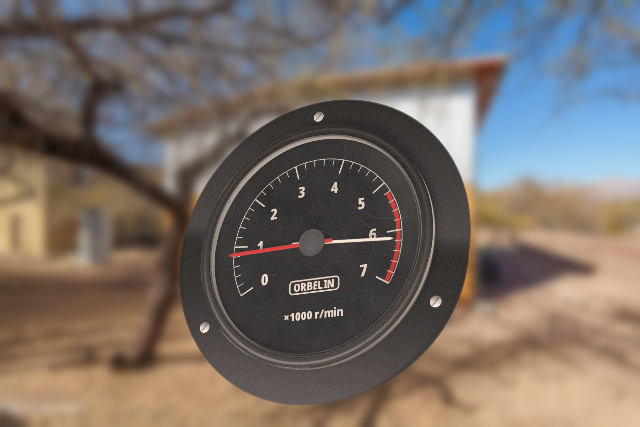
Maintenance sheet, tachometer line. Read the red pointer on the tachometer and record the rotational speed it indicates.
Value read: 800 rpm
